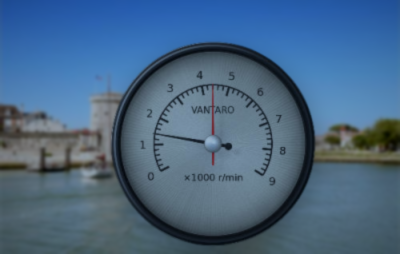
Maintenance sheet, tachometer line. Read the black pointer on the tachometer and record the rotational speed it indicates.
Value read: 1400 rpm
